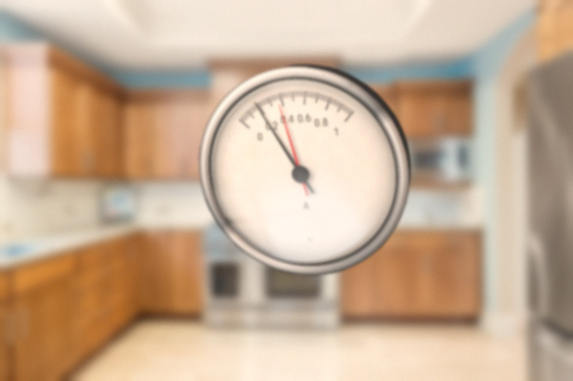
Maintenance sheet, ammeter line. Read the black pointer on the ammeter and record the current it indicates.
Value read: 0.2 A
